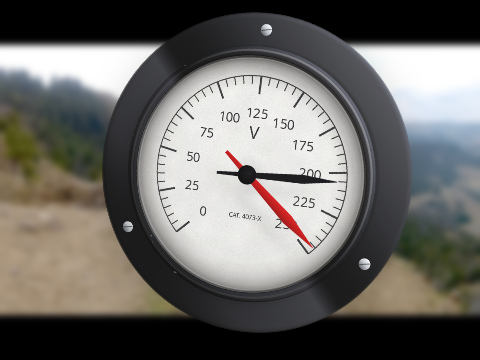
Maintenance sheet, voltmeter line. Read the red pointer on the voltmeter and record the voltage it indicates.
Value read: 245 V
